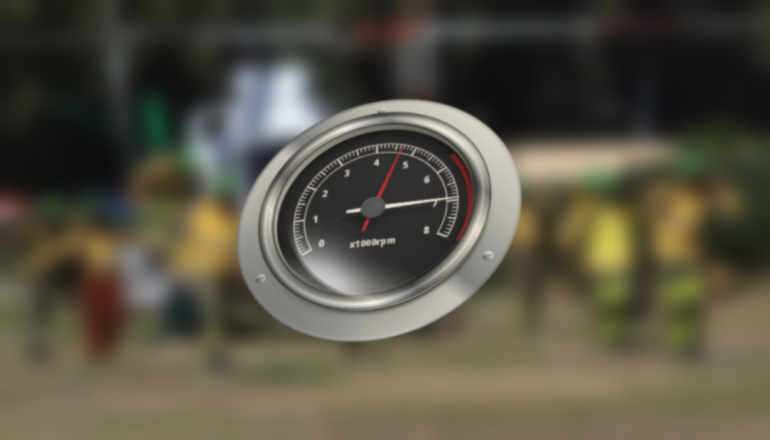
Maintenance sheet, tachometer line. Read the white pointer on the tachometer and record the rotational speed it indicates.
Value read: 7000 rpm
